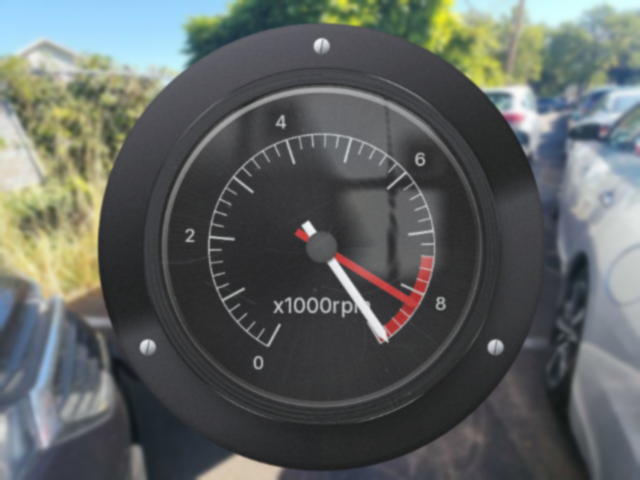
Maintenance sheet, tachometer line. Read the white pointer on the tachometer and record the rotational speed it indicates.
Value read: 8900 rpm
